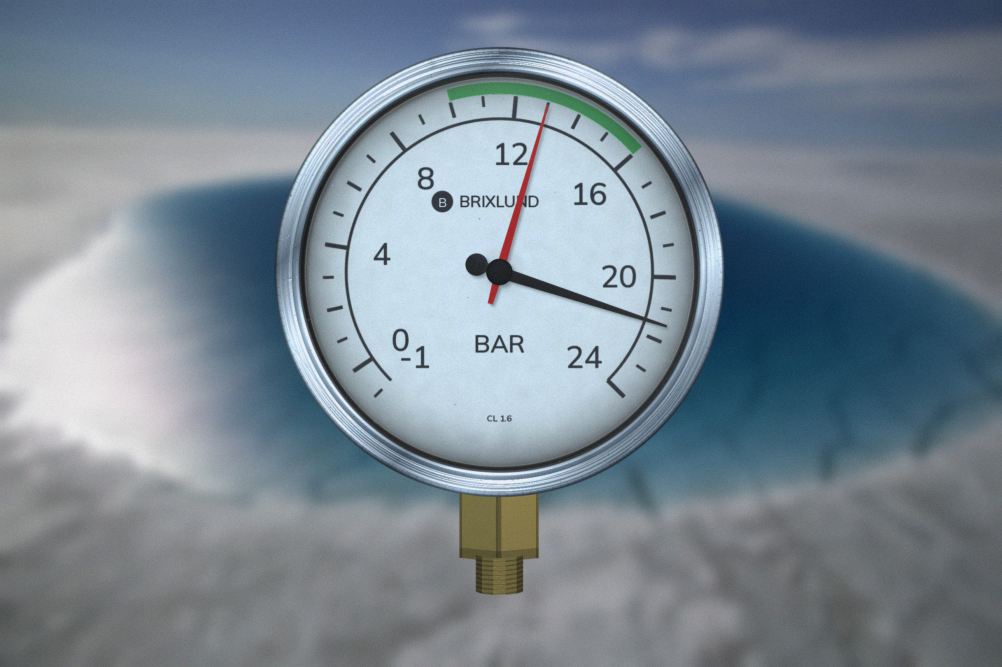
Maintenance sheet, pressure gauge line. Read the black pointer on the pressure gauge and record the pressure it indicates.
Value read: 21.5 bar
